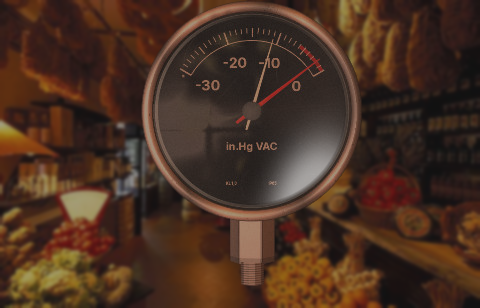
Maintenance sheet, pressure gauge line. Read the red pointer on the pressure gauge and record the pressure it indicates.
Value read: -2 inHg
